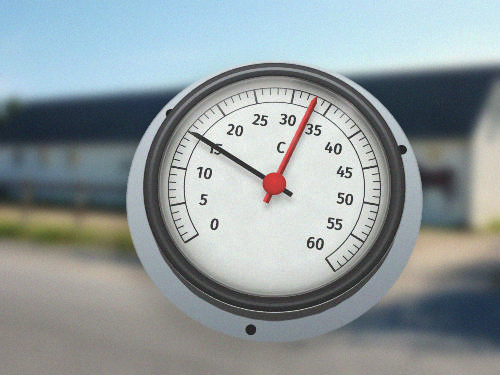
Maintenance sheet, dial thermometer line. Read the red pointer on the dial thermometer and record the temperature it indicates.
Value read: 33 °C
